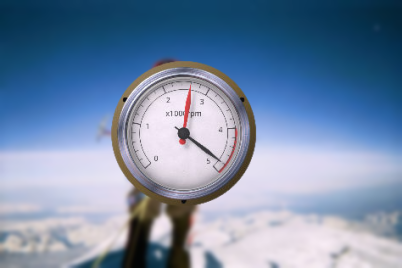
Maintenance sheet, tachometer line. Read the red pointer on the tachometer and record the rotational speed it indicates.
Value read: 2600 rpm
